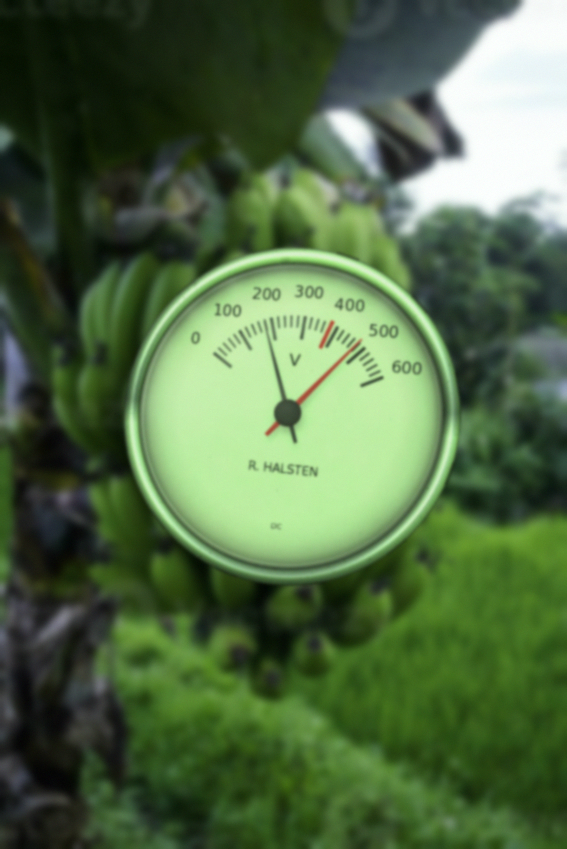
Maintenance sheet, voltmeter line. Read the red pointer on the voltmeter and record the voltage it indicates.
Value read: 480 V
